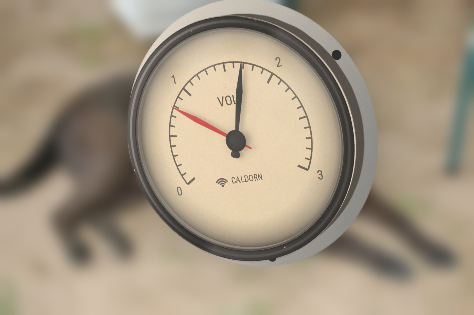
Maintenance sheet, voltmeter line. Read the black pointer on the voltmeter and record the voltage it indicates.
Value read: 1.7 V
